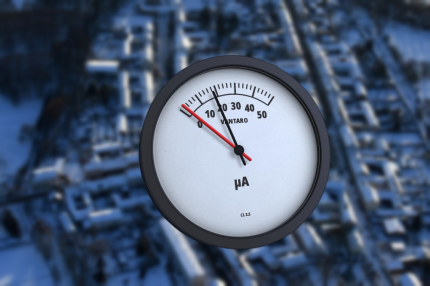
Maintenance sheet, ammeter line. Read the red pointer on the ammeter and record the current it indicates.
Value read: 2 µA
